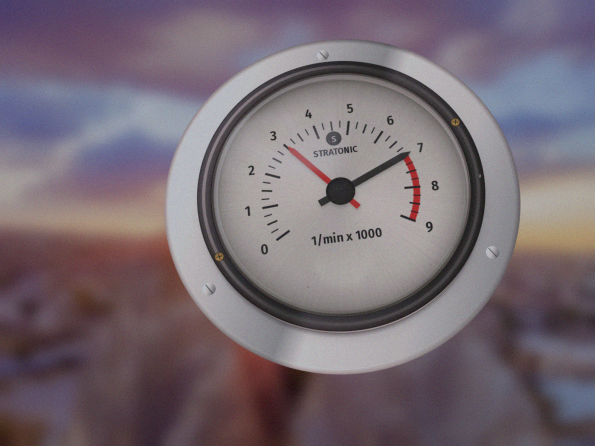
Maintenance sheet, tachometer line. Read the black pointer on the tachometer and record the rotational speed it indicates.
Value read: 7000 rpm
